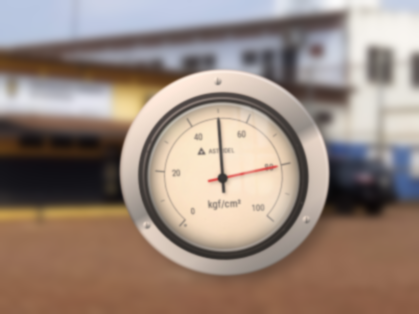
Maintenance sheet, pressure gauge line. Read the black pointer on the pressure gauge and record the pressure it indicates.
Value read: 50 kg/cm²
